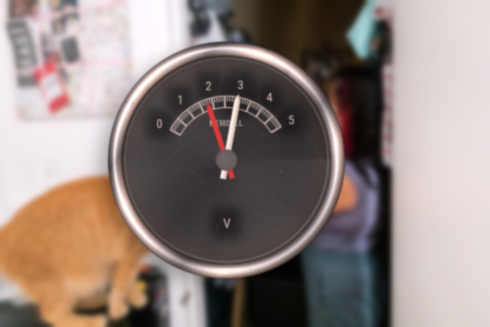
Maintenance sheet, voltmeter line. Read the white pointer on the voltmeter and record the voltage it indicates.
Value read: 3 V
